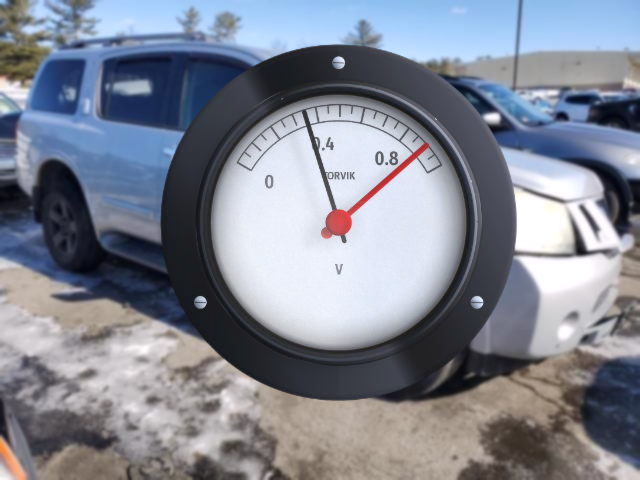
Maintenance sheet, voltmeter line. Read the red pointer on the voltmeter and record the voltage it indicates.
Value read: 0.9 V
